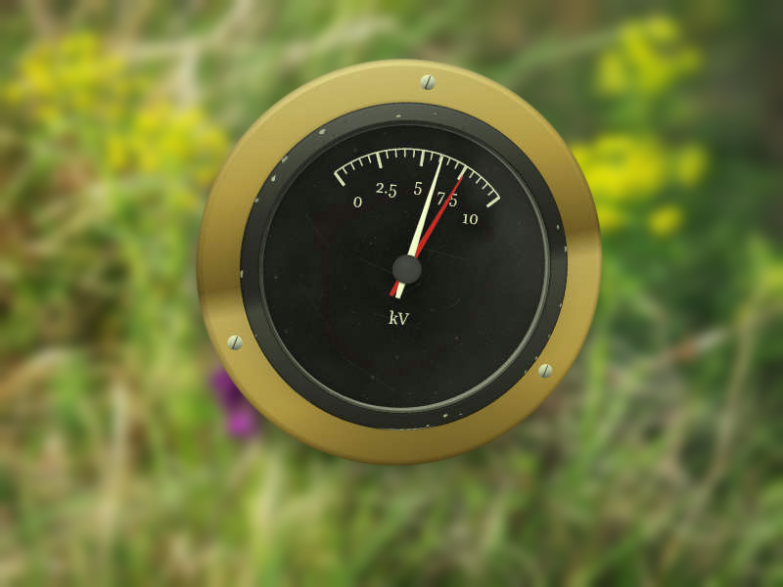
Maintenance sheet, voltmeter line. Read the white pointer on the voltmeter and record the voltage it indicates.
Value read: 6 kV
